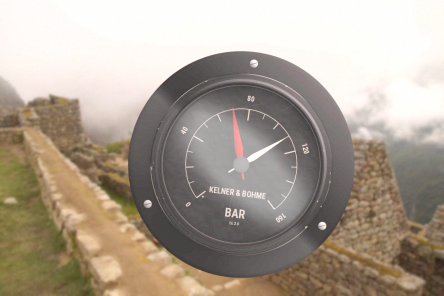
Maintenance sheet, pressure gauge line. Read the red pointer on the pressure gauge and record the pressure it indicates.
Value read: 70 bar
